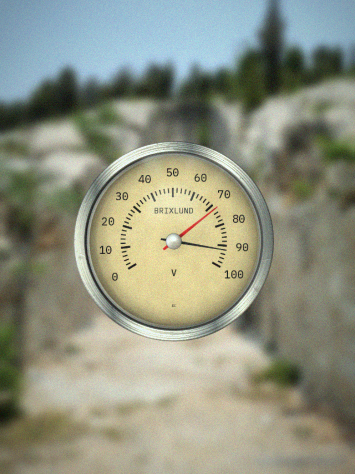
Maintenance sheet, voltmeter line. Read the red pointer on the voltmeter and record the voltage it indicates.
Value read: 72 V
